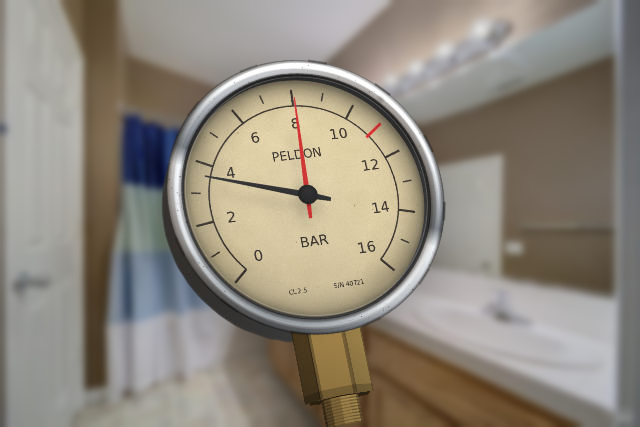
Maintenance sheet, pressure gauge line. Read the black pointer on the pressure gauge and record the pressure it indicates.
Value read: 3.5 bar
